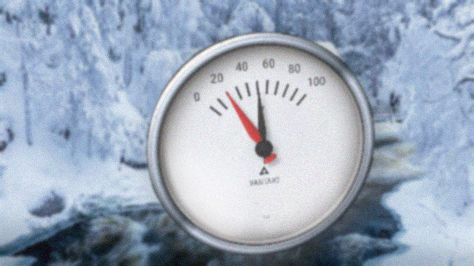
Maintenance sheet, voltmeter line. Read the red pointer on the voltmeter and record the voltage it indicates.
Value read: 20 V
